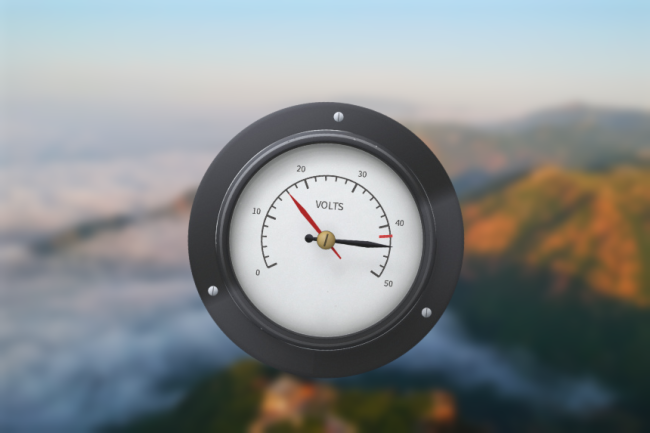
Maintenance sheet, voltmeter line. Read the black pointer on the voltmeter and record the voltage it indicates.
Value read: 44 V
